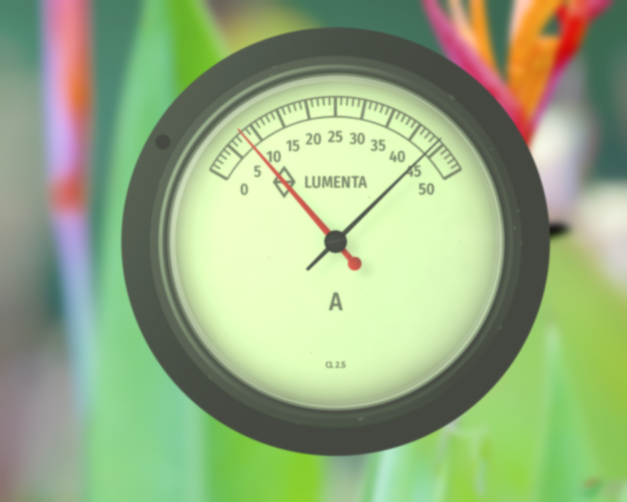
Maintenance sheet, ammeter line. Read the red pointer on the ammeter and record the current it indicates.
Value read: 8 A
